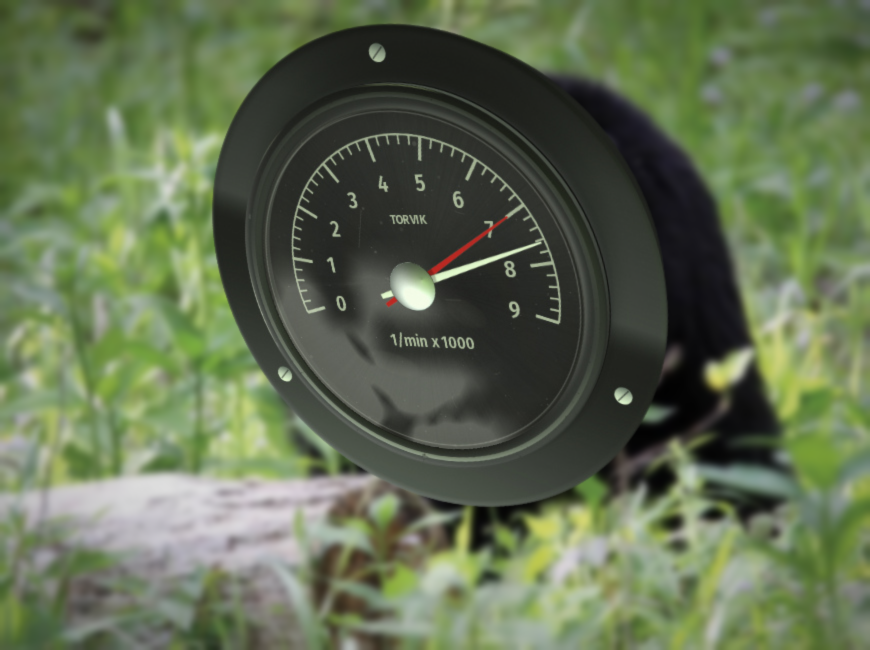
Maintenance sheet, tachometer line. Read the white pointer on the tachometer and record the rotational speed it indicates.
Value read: 7600 rpm
